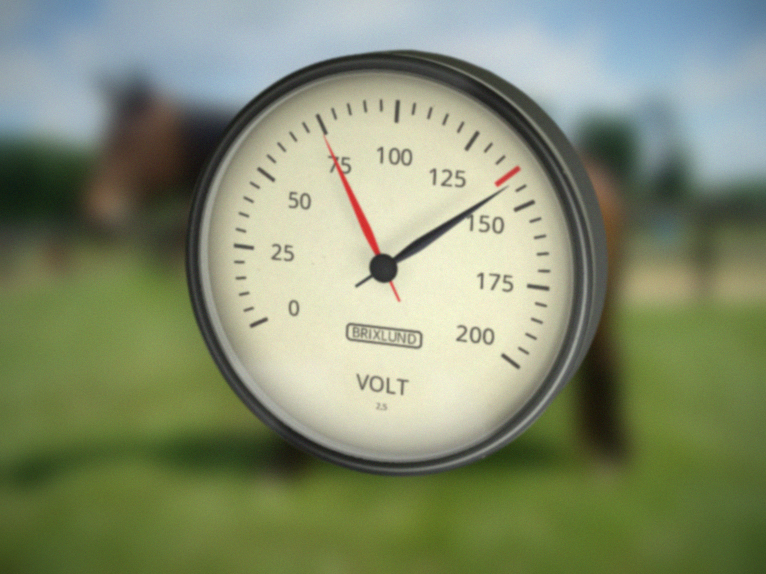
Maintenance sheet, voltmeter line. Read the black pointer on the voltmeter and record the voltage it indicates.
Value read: 142.5 V
